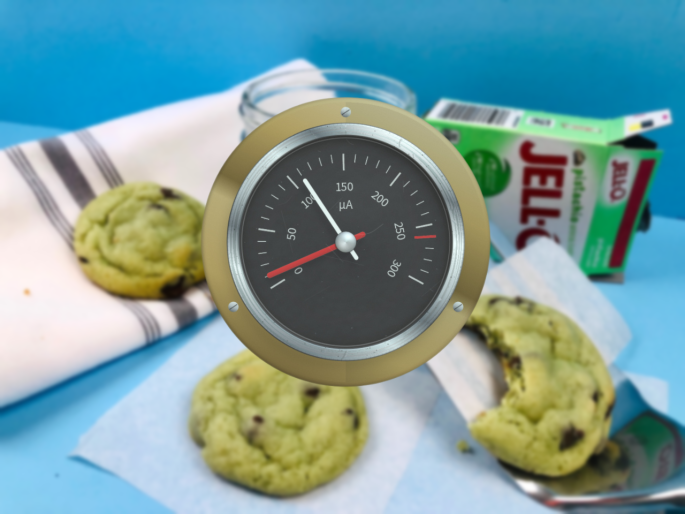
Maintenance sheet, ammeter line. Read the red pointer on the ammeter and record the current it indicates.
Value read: 10 µA
